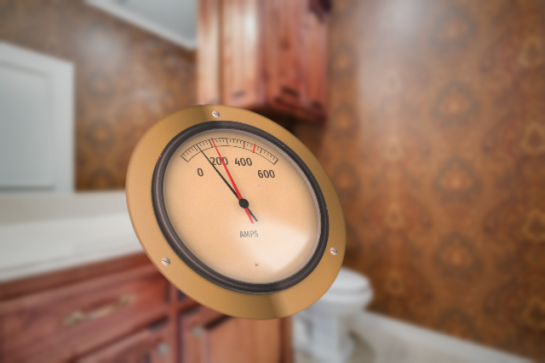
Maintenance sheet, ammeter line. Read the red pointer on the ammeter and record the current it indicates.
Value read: 200 A
